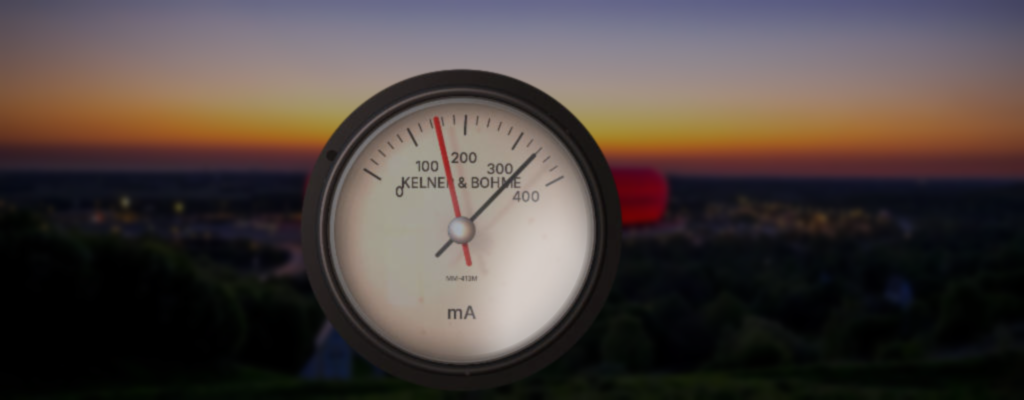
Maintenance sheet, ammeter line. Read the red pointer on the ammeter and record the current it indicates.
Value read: 150 mA
